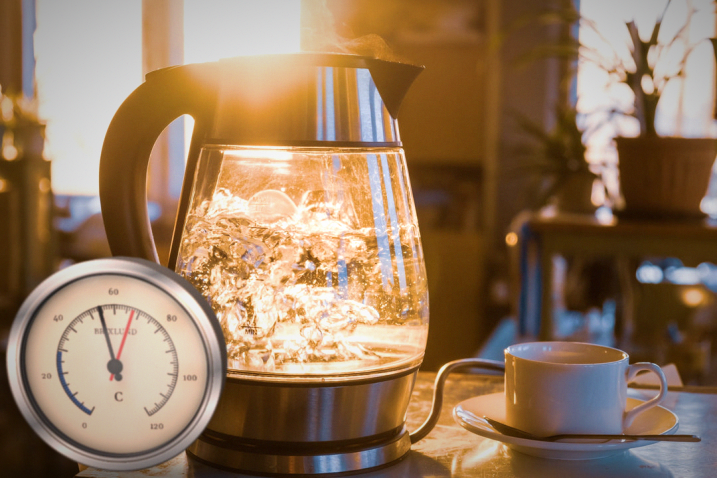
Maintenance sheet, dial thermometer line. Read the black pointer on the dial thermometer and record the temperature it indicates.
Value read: 55 °C
